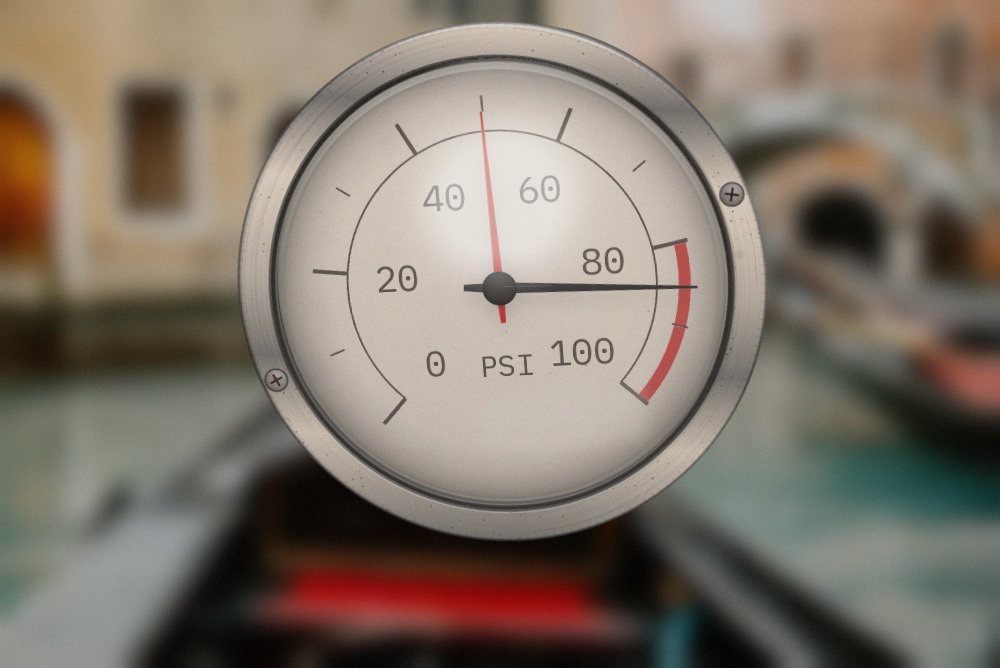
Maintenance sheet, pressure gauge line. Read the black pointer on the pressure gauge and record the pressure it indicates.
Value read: 85 psi
